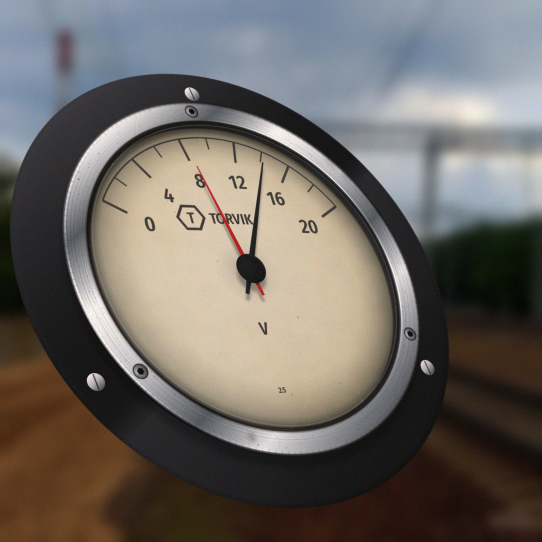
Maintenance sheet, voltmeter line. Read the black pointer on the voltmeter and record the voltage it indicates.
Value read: 14 V
